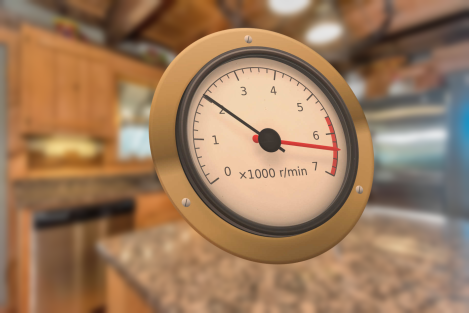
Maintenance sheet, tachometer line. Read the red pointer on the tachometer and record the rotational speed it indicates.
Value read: 6400 rpm
